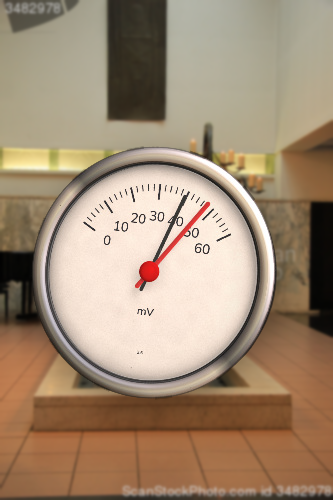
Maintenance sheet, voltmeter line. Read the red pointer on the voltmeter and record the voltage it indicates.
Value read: 48 mV
